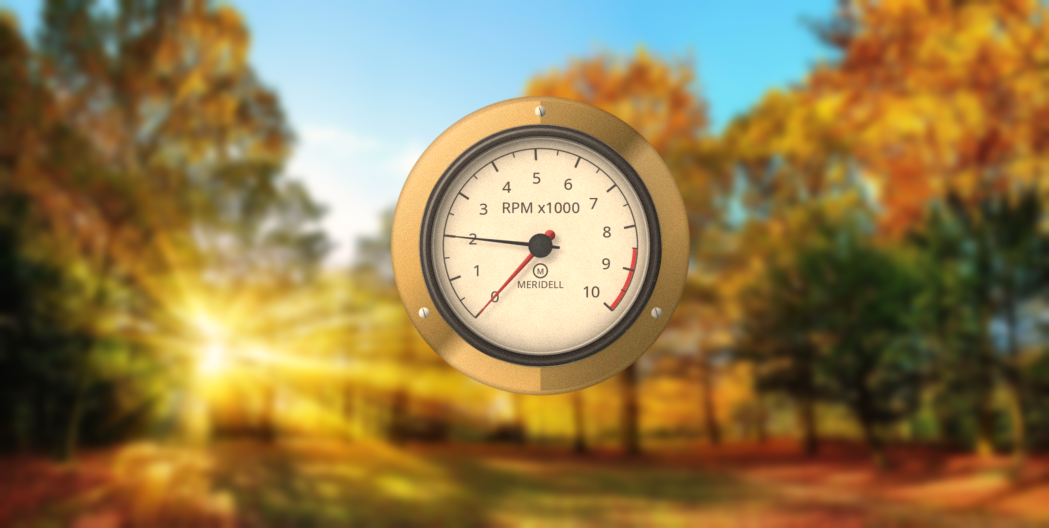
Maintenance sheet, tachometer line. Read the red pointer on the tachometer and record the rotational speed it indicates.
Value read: 0 rpm
